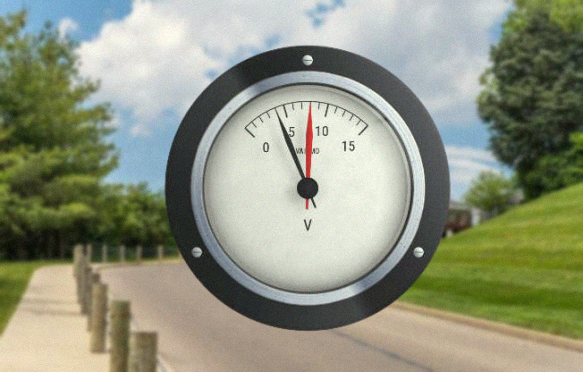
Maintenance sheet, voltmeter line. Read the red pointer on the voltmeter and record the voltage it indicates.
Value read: 8 V
